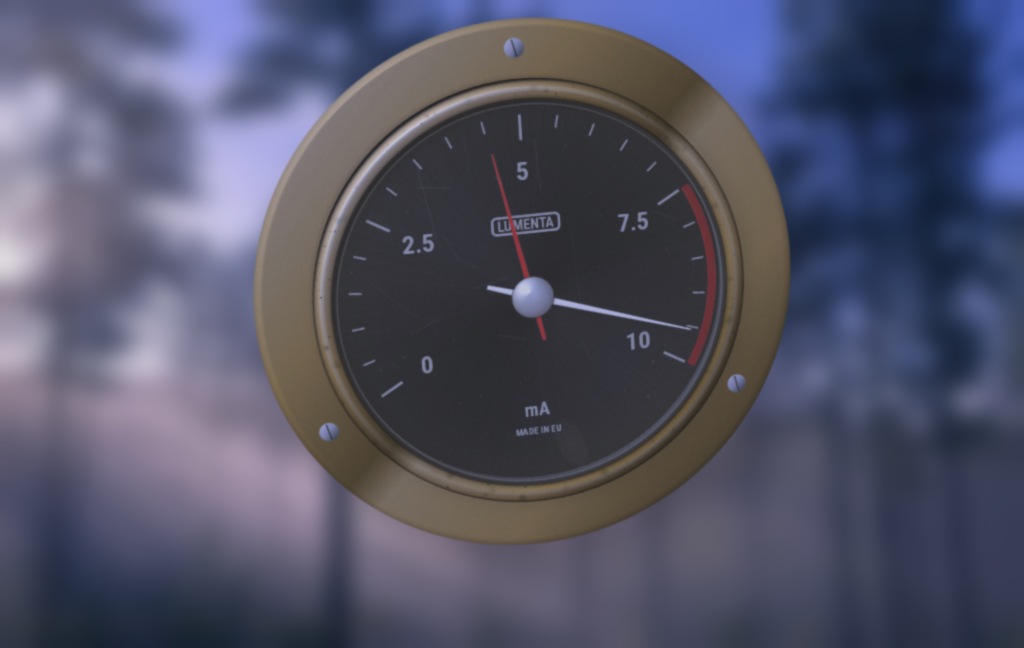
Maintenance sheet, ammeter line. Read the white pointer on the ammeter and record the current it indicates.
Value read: 9.5 mA
